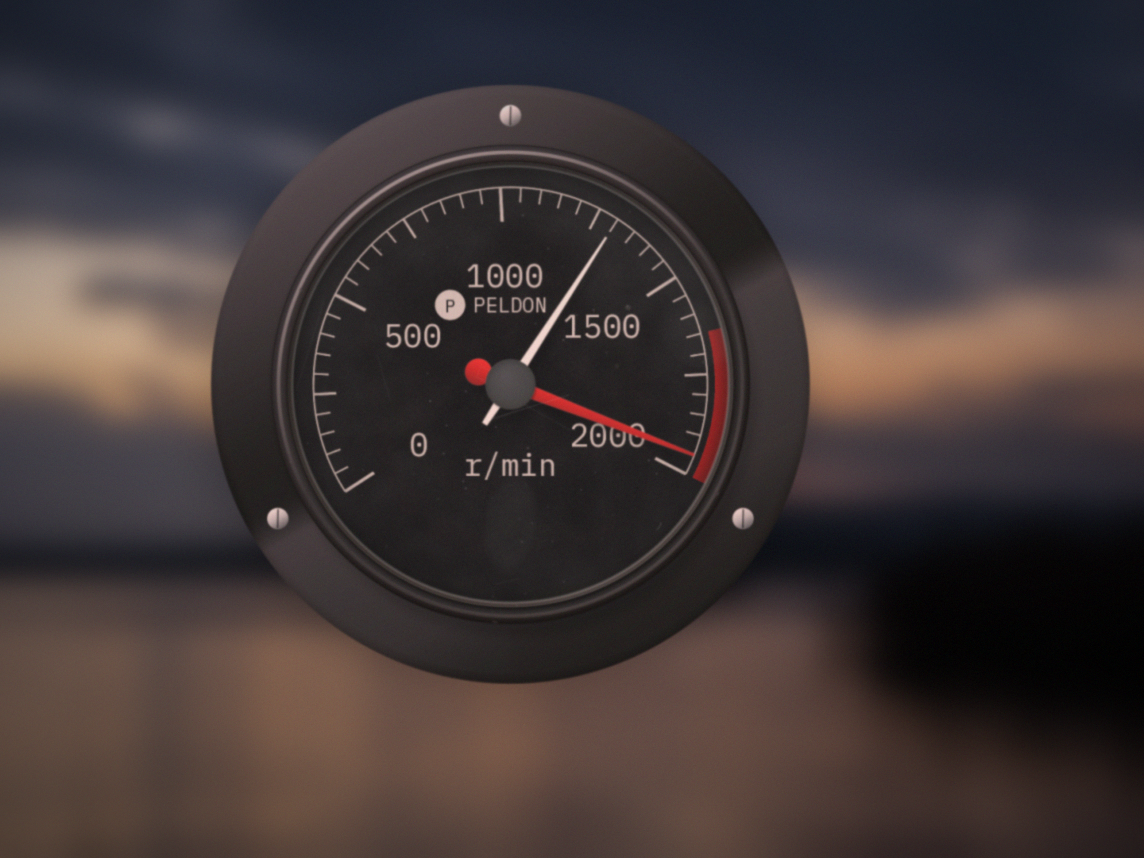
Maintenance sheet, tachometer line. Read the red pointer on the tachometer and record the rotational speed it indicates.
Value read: 1950 rpm
